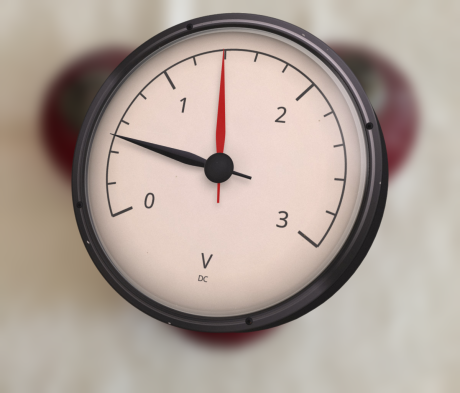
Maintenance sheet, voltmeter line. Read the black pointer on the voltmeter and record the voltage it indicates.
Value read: 0.5 V
